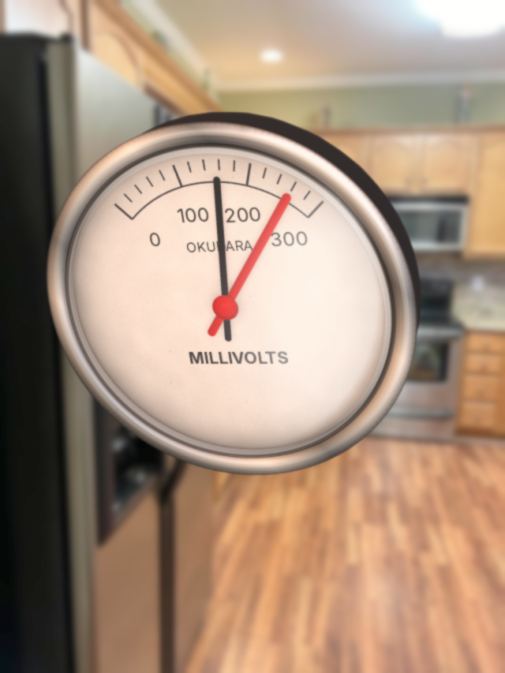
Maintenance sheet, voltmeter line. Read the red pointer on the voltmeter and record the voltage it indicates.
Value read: 260 mV
